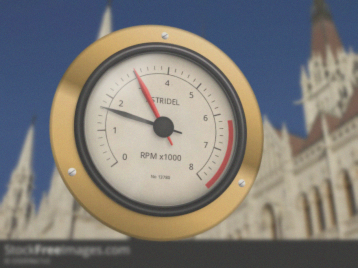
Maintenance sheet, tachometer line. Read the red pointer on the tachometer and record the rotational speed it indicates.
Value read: 3000 rpm
